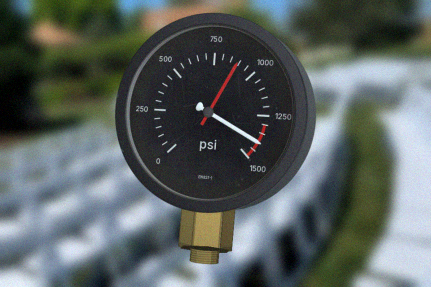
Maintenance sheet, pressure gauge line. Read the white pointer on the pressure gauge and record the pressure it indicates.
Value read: 1400 psi
